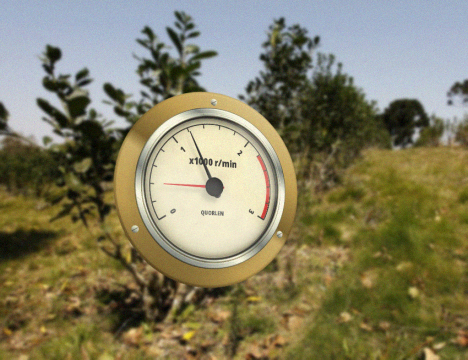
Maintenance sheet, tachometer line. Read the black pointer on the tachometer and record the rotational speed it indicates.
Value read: 1200 rpm
